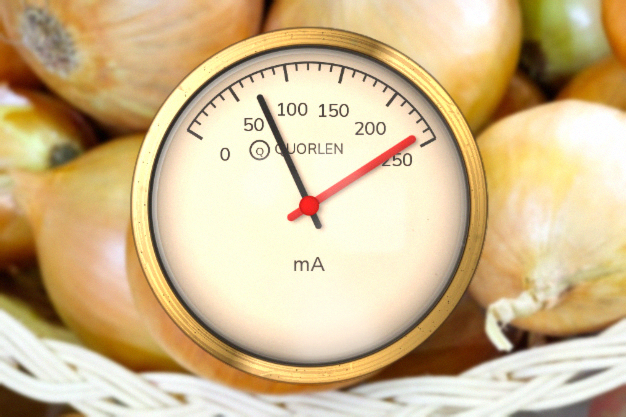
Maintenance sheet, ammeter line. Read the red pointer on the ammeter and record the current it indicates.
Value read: 240 mA
